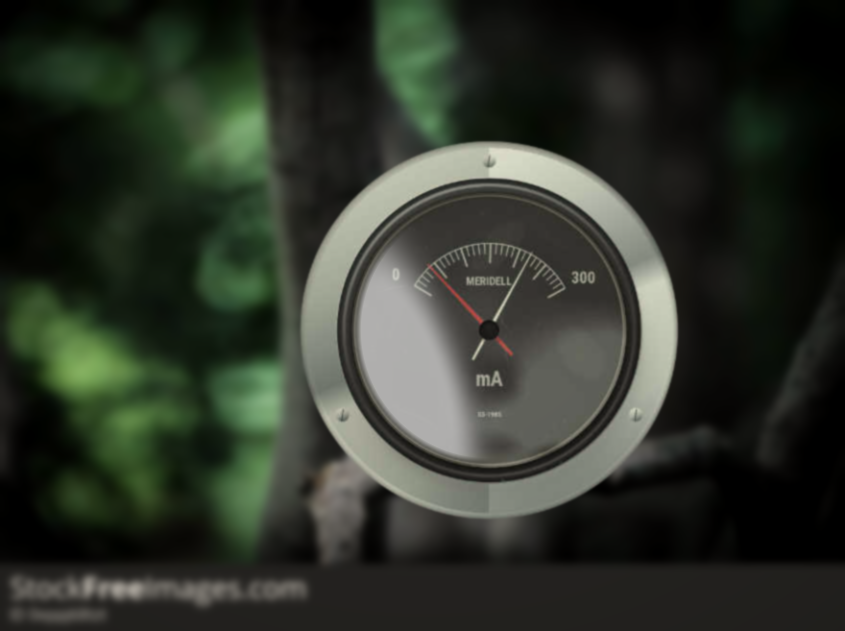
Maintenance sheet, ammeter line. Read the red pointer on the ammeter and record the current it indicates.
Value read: 40 mA
